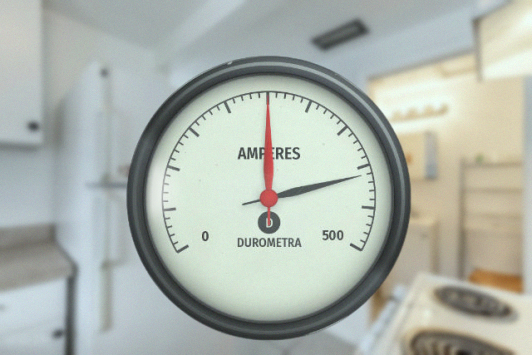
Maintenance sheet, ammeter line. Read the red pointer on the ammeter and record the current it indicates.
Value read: 250 A
